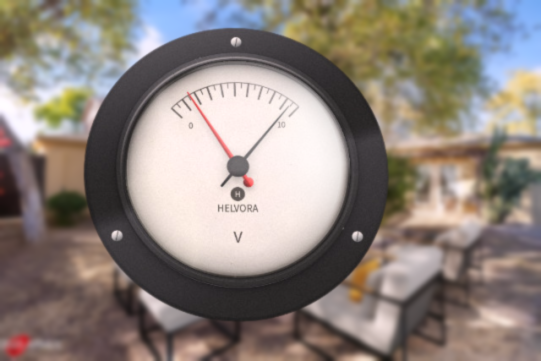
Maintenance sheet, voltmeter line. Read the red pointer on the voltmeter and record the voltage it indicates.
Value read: 1.5 V
